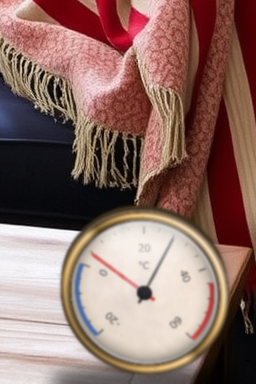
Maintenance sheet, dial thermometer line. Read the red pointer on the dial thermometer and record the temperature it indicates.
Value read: 4 °C
